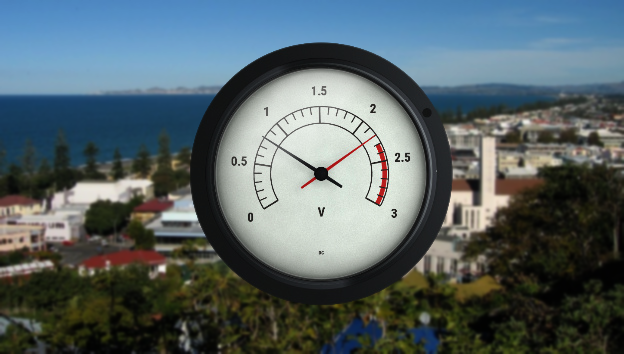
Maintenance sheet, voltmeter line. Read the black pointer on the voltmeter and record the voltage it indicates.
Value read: 0.8 V
